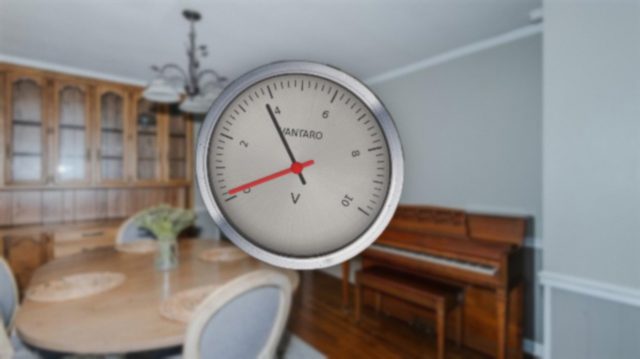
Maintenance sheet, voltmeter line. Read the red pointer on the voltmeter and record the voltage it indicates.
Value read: 0.2 V
